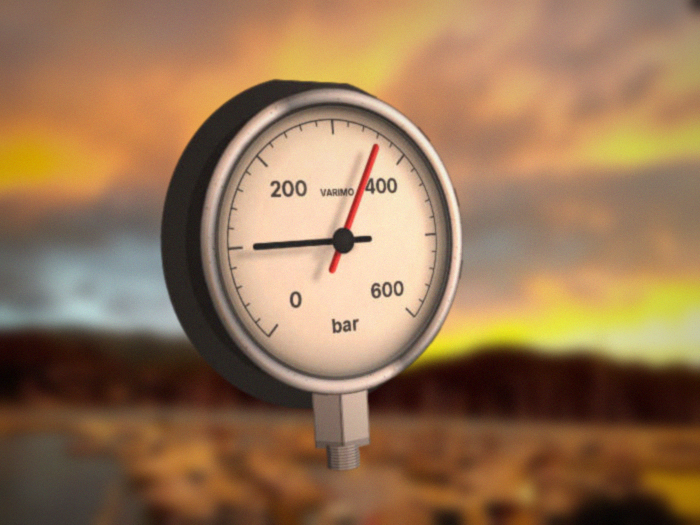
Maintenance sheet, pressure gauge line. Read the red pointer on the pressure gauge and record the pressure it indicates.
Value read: 360 bar
